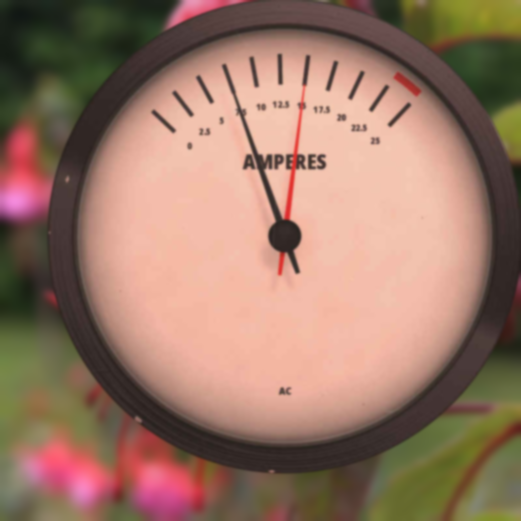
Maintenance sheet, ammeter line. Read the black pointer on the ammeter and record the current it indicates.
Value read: 7.5 A
